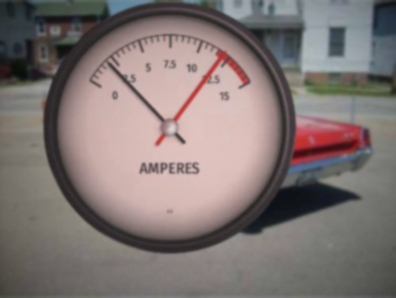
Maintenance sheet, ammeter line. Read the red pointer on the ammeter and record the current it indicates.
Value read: 12 A
